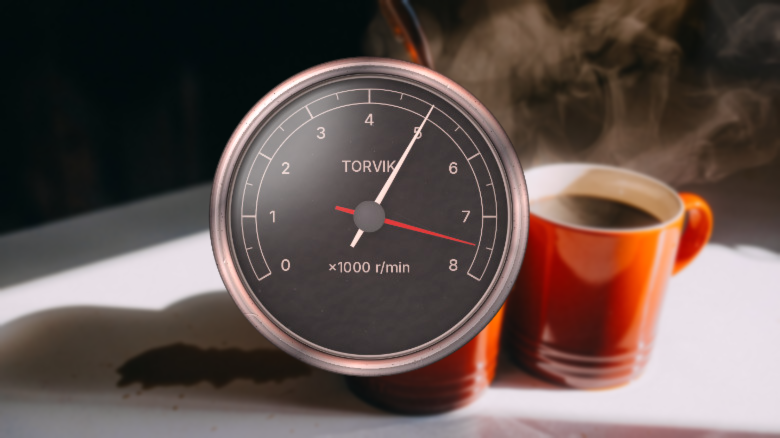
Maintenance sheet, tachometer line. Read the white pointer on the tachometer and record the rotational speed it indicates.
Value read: 5000 rpm
